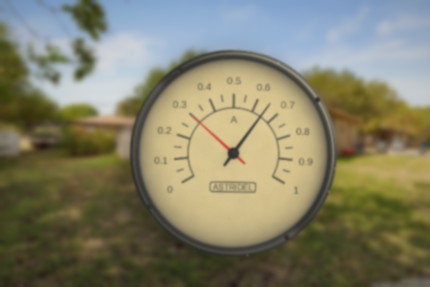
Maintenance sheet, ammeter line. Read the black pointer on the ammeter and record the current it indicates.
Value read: 0.65 A
